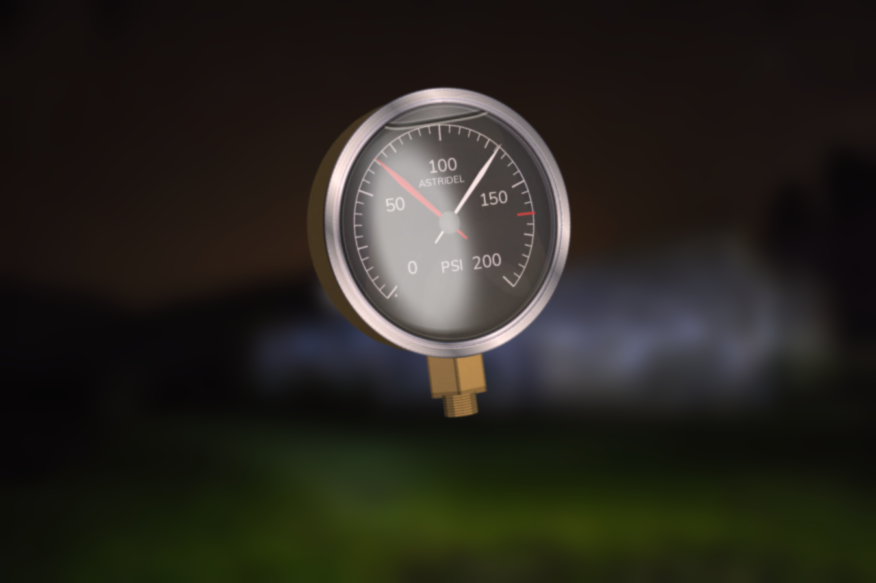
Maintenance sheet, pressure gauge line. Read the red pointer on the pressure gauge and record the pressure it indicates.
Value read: 65 psi
